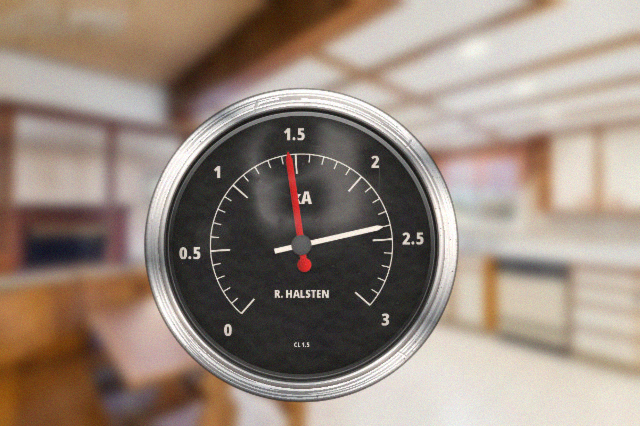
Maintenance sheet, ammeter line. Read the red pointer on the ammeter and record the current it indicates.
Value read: 1.45 kA
